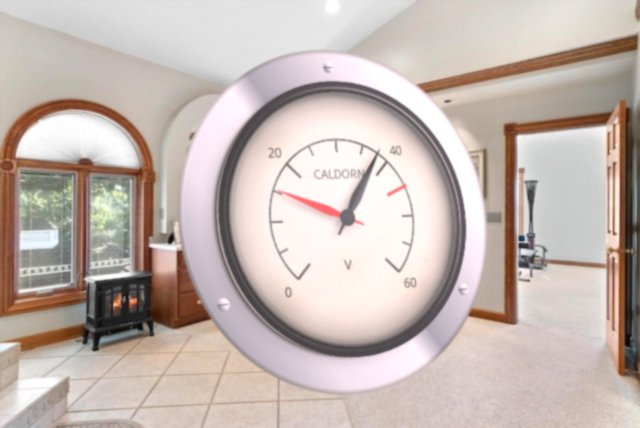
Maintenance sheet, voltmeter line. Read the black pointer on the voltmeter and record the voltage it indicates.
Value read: 37.5 V
